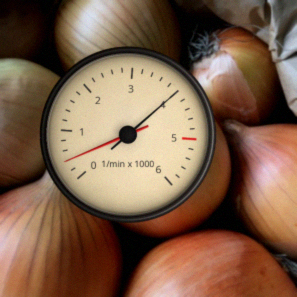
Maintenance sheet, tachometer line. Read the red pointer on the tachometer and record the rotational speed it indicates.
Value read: 400 rpm
